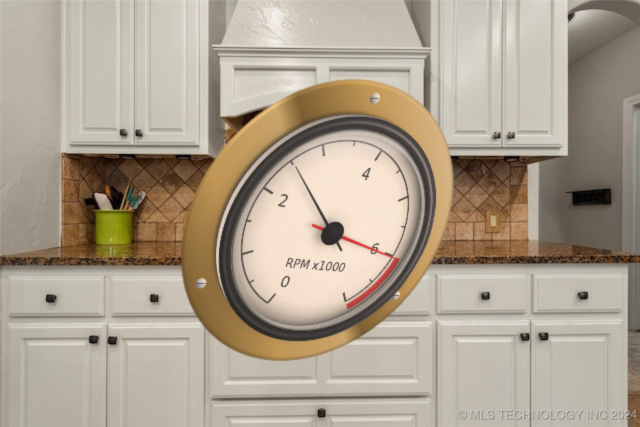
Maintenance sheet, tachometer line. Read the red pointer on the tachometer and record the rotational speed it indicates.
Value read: 6000 rpm
